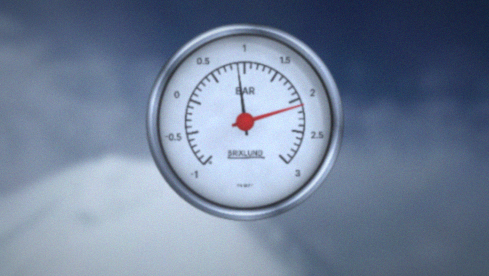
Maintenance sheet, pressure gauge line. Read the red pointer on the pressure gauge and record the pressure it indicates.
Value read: 2.1 bar
